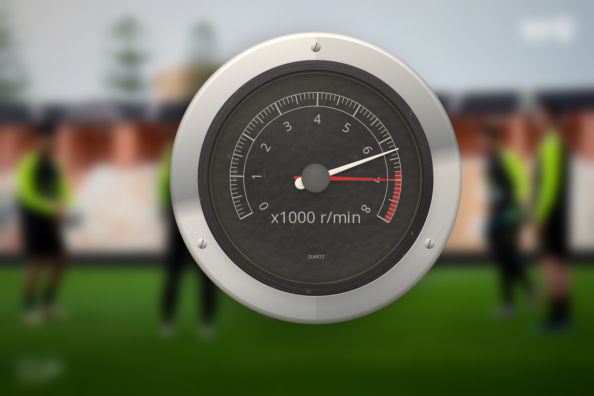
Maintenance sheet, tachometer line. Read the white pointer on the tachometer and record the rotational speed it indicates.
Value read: 6300 rpm
